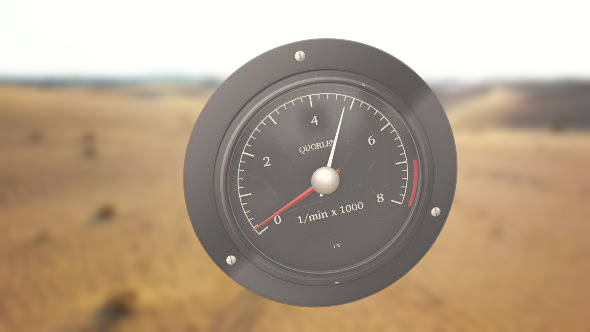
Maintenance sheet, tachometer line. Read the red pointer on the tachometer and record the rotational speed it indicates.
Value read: 200 rpm
